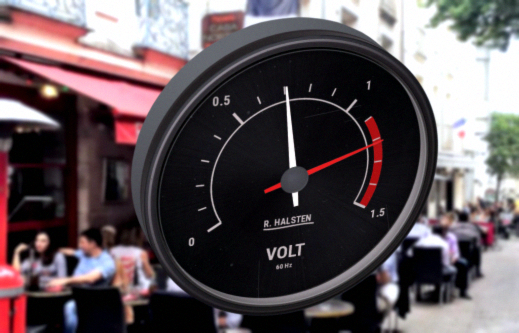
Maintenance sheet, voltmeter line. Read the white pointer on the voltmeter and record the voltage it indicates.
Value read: 0.7 V
